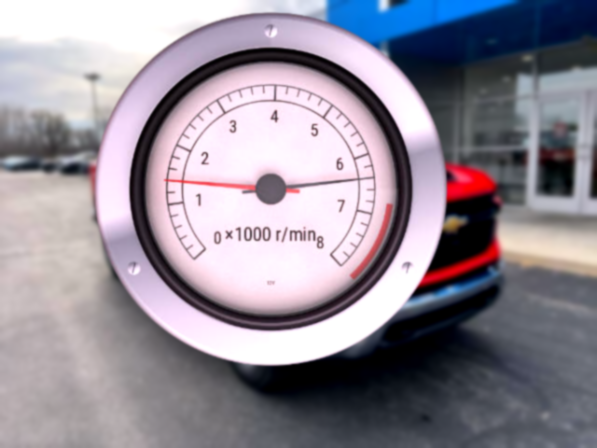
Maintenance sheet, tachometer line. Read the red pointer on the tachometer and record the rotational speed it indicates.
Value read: 1400 rpm
